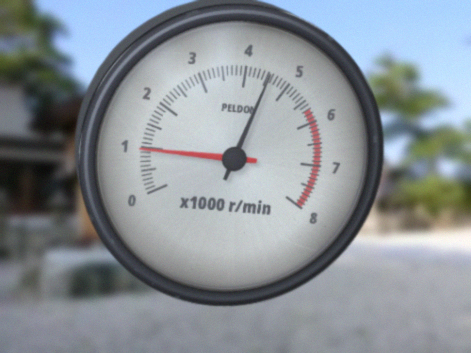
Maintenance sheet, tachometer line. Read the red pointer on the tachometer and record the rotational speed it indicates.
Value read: 1000 rpm
